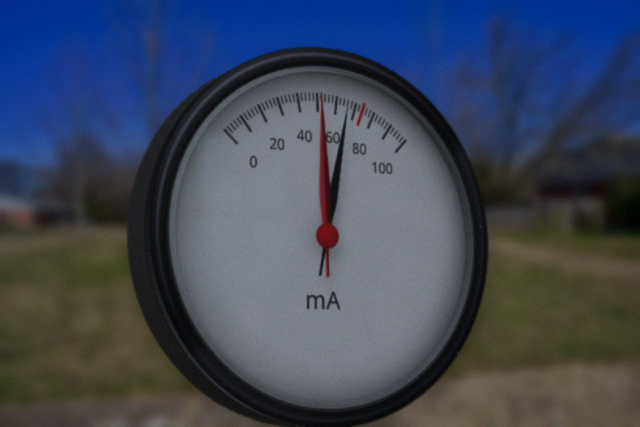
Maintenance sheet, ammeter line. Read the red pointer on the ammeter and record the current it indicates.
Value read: 50 mA
